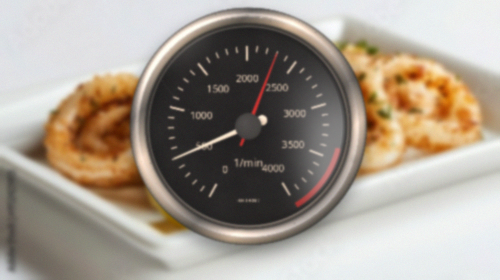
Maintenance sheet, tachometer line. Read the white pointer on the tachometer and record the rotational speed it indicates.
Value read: 500 rpm
